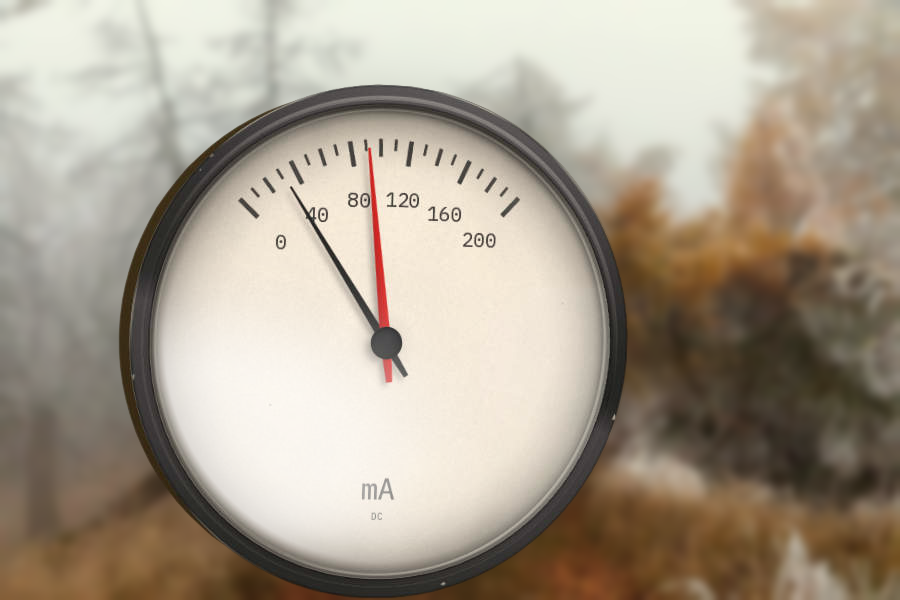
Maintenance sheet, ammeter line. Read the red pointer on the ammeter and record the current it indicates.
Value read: 90 mA
